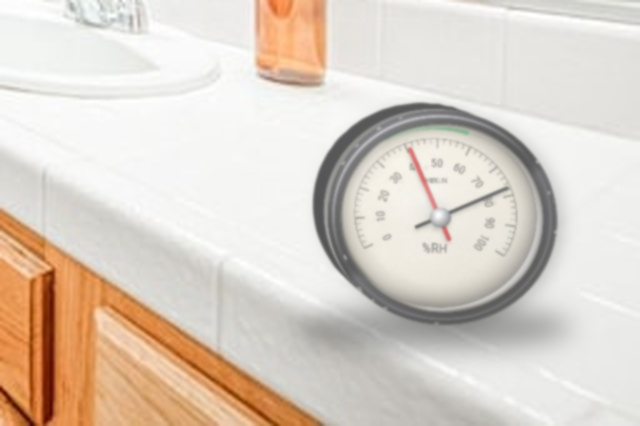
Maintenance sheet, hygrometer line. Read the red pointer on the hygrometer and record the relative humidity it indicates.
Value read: 40 %
